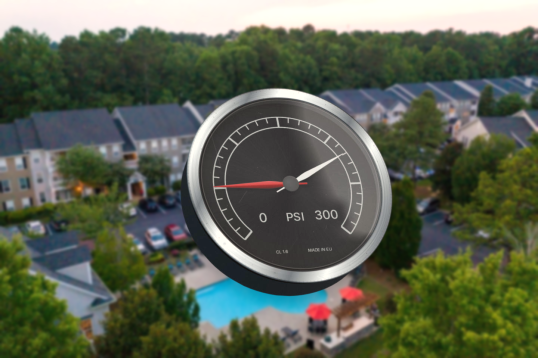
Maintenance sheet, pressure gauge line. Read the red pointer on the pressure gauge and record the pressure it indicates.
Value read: 50 psi
